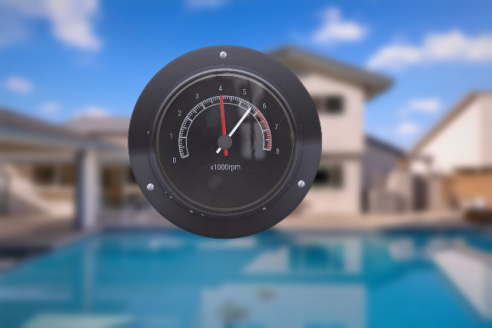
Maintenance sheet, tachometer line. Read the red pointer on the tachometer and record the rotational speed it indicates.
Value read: 4000 rpm
